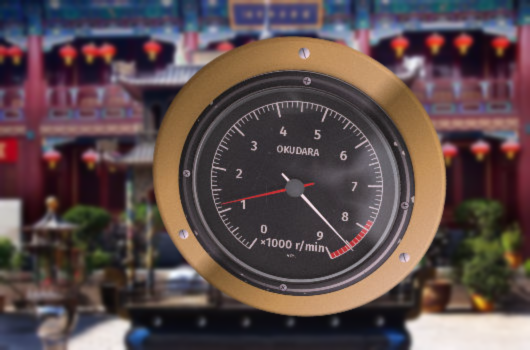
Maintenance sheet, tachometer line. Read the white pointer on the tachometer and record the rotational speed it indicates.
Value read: 8500 rpm
